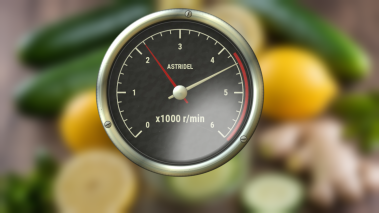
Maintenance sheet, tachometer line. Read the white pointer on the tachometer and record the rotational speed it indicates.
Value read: 4400 rpm
